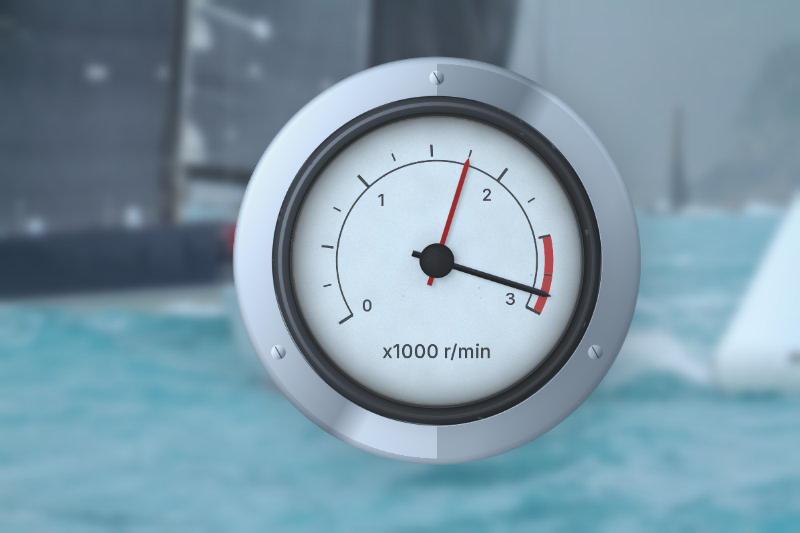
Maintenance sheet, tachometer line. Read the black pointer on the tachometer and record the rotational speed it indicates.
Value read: 2875 rpm
